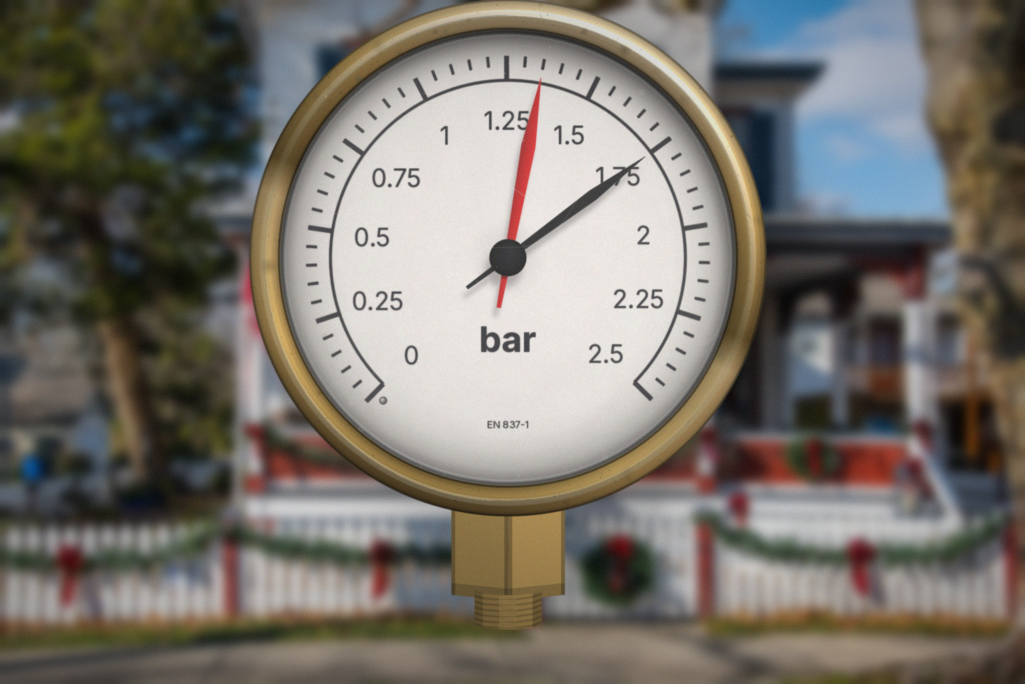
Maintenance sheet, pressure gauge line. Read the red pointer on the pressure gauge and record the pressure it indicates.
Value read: 1.35 bar
